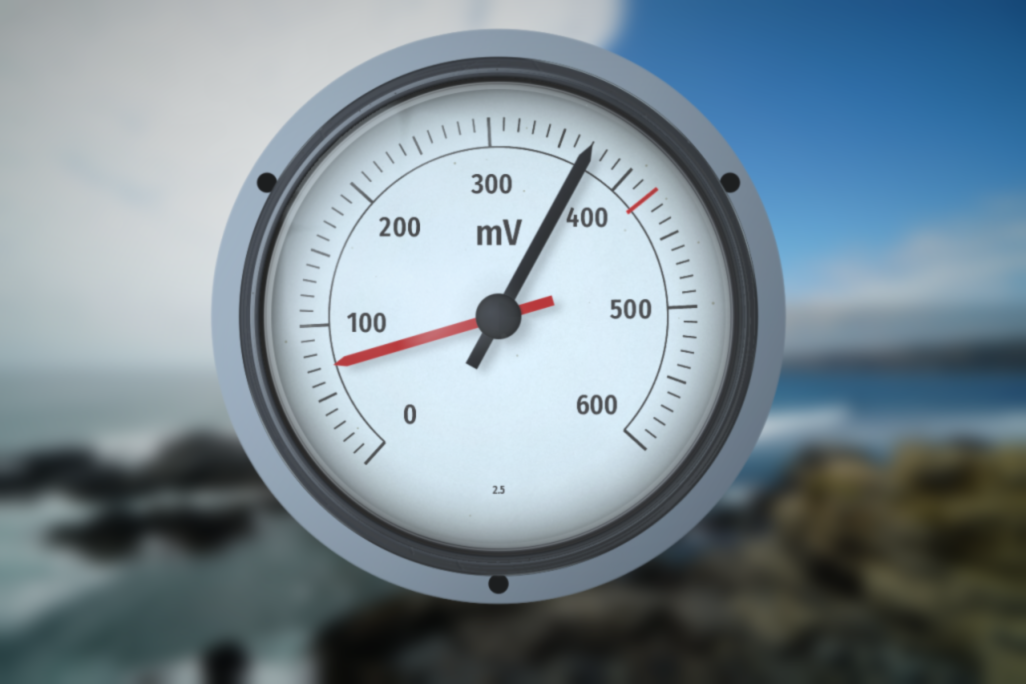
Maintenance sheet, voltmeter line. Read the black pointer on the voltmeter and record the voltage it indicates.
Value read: 370 mV
